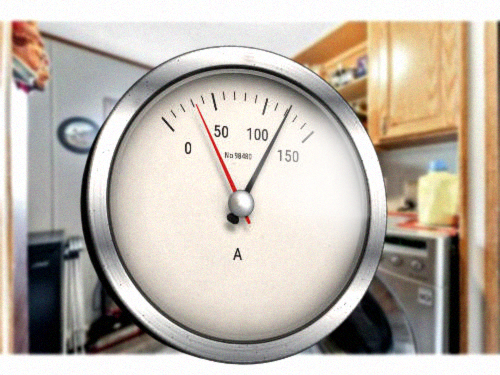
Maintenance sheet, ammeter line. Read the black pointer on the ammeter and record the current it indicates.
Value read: 120 A
